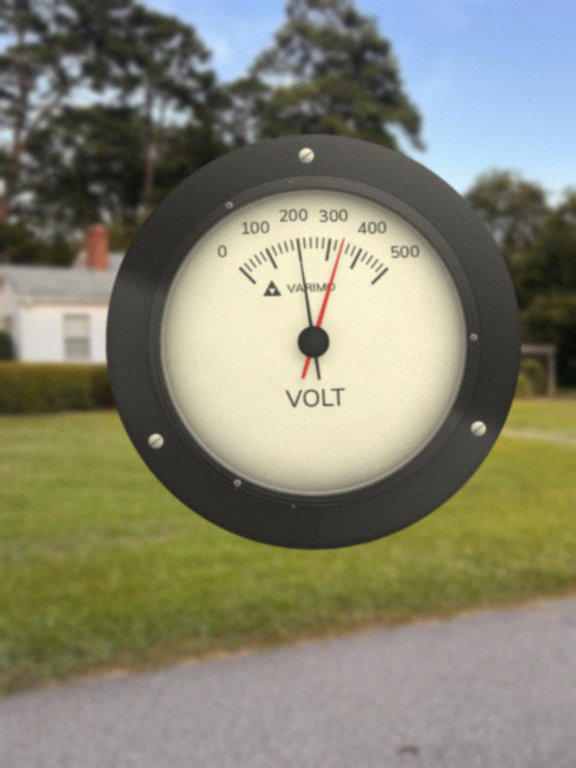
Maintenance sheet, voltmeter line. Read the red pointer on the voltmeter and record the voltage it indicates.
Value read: 340 V
